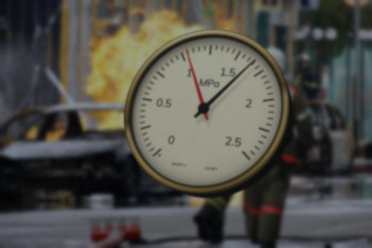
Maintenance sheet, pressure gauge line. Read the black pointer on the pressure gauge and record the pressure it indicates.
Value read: 1.65 MPa
